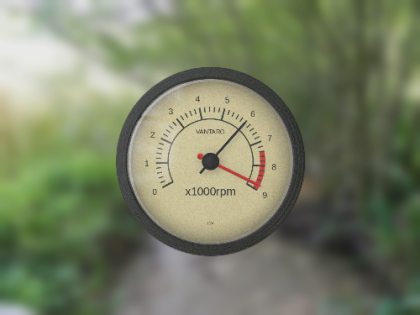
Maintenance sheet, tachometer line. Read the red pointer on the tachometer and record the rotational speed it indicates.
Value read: 8800 rpm
